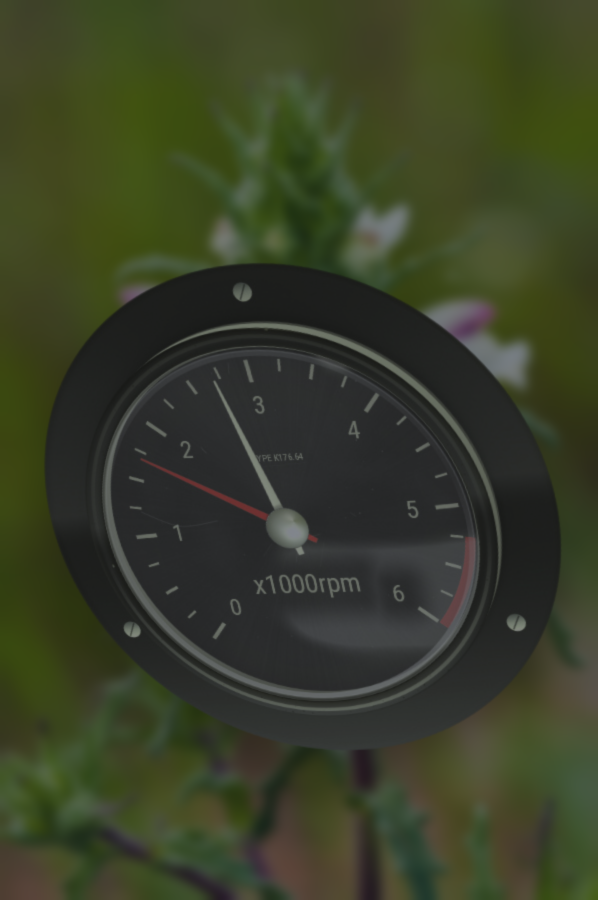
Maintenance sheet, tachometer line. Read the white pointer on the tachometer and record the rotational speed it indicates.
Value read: 2750 rpm
